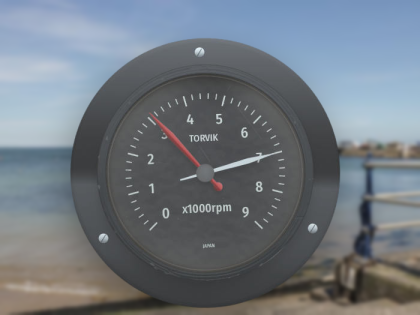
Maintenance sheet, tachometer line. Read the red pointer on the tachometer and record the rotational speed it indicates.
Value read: 3100 rpm
